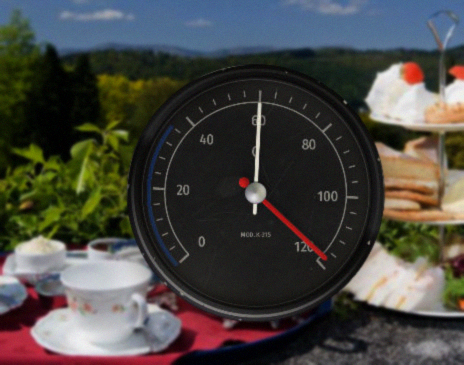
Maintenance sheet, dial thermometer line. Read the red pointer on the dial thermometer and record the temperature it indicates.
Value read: 118 °C
